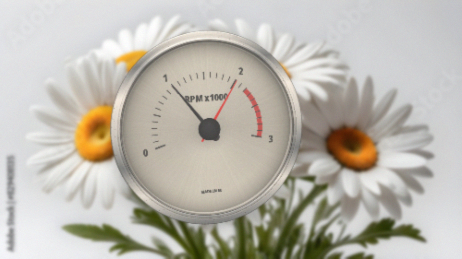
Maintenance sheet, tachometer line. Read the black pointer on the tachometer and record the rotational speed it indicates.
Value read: 1000 rpm
